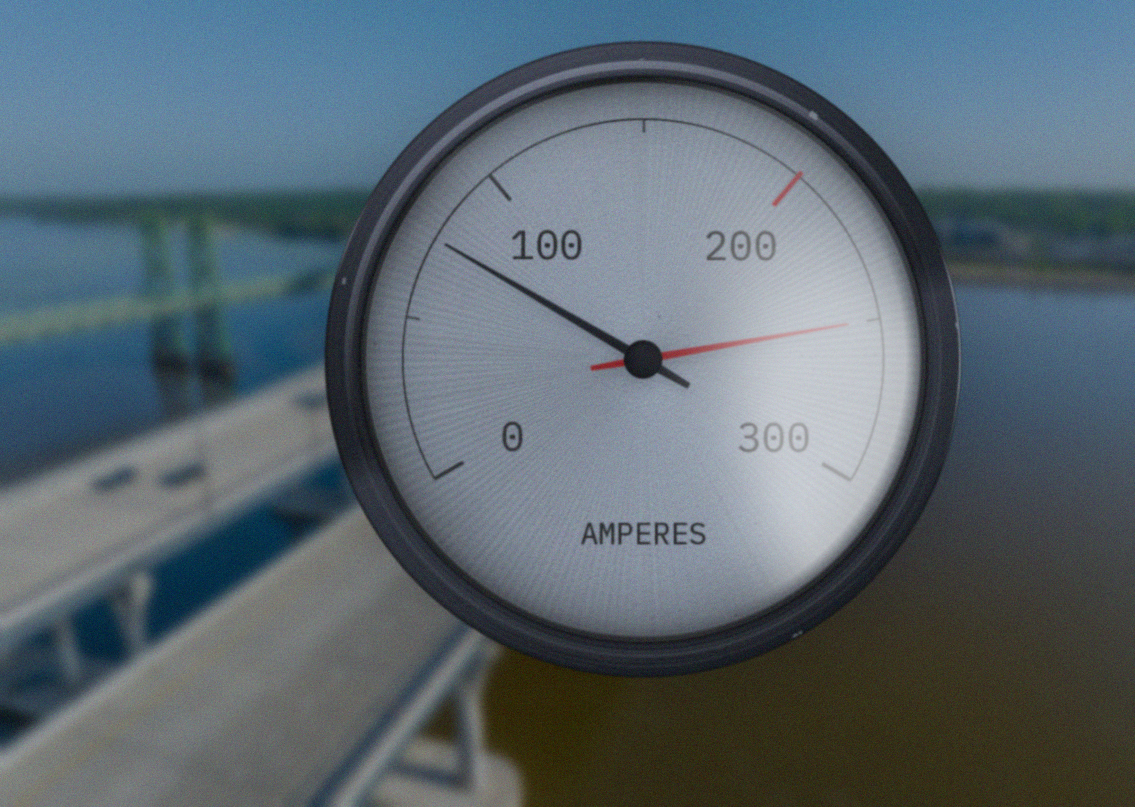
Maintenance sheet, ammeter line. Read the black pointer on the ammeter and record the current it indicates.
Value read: 75 A
